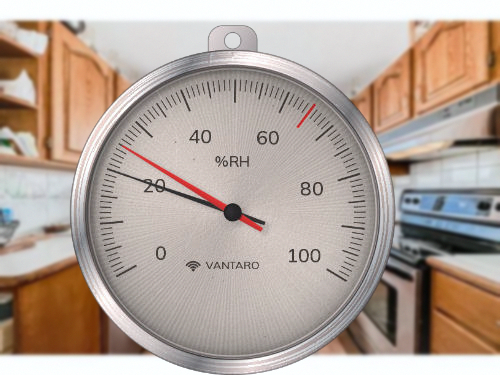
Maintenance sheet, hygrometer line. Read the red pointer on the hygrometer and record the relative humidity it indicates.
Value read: 25 %
